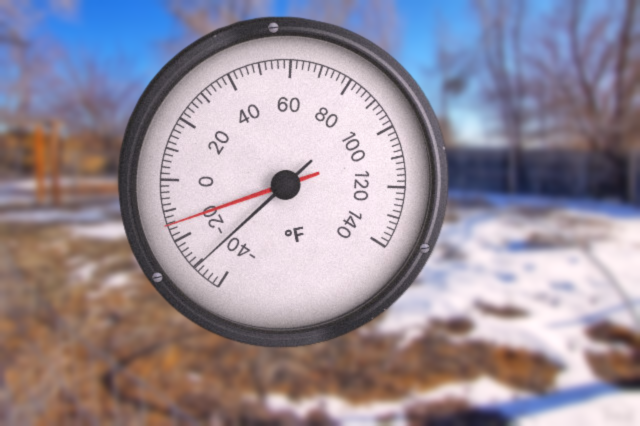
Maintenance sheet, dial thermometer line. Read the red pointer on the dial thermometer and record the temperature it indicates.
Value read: -14 °F
